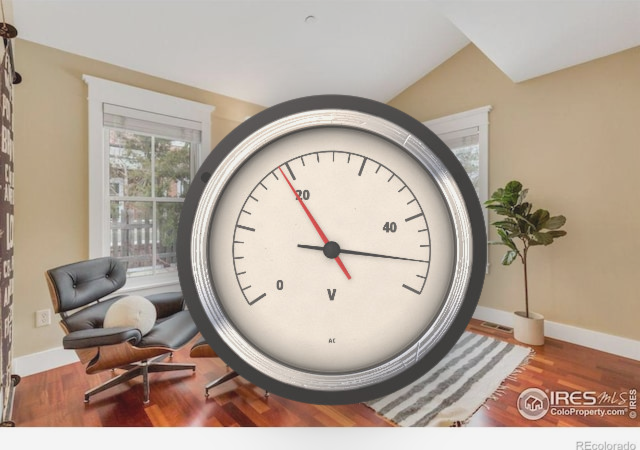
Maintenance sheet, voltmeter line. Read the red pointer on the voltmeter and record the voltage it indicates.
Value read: 19 V
